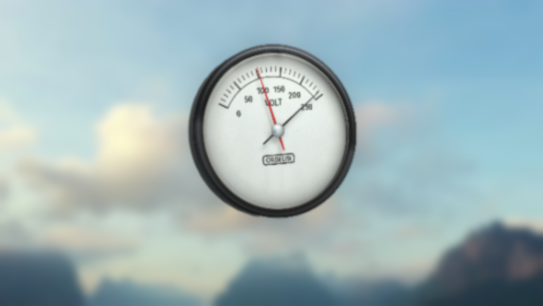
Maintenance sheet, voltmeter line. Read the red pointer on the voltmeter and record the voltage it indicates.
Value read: 100 V
